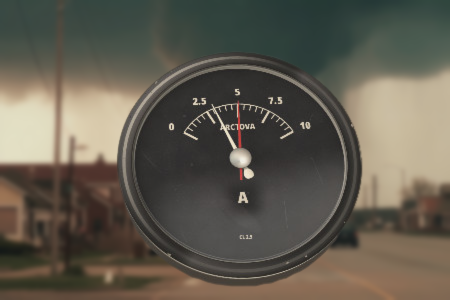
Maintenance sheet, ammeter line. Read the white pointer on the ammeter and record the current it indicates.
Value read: 3 A
